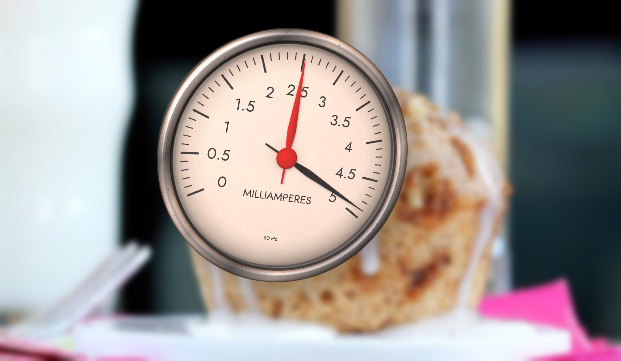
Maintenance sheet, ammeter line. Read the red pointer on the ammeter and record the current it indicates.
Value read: 2.5 mA
